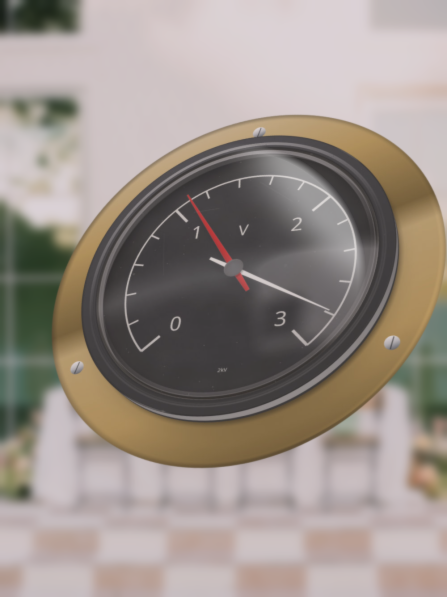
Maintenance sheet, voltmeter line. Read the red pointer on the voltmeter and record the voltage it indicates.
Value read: 1.1 V
